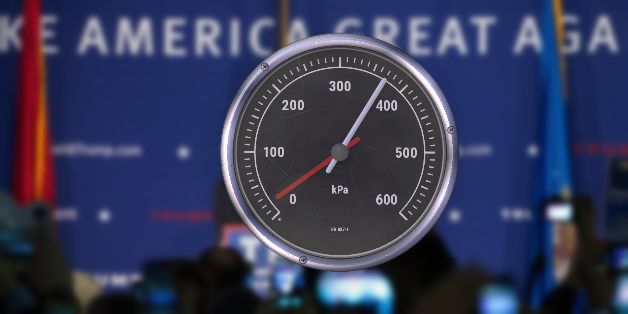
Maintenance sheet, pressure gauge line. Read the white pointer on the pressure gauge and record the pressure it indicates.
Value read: 370 kPa
